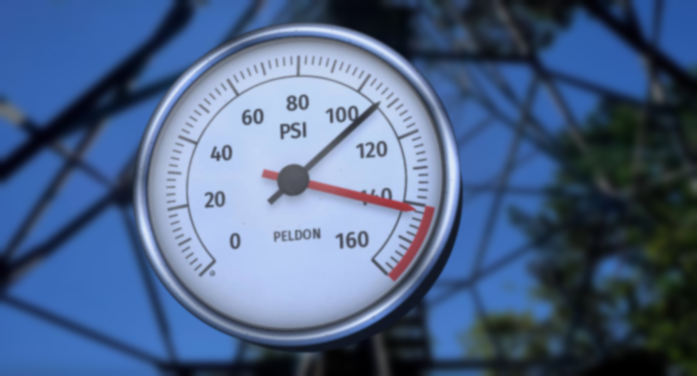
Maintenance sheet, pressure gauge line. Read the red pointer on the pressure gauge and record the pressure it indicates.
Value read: 142 psi
